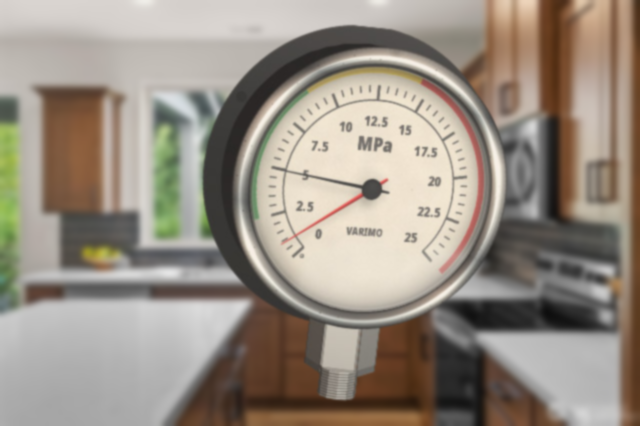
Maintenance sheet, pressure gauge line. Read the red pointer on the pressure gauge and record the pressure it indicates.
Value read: 1 MPa
